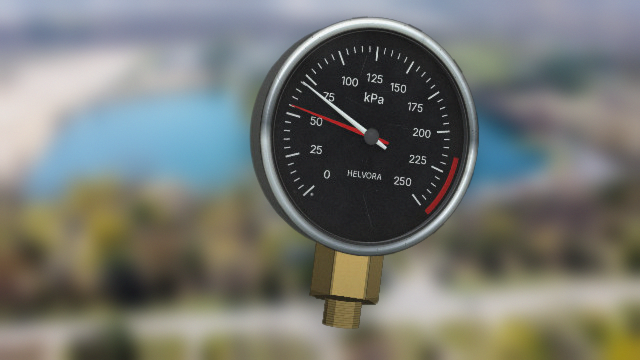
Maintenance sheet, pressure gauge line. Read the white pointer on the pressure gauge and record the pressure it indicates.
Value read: 70 kPa
